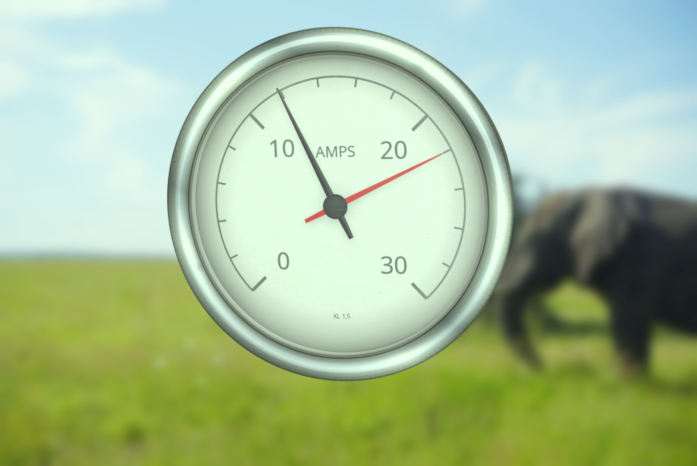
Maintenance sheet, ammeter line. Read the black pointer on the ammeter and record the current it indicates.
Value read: 12 A
